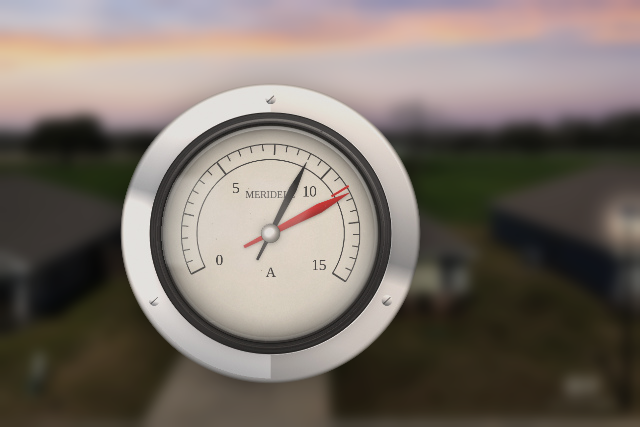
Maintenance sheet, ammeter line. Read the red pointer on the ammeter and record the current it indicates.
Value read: 11.25 A
